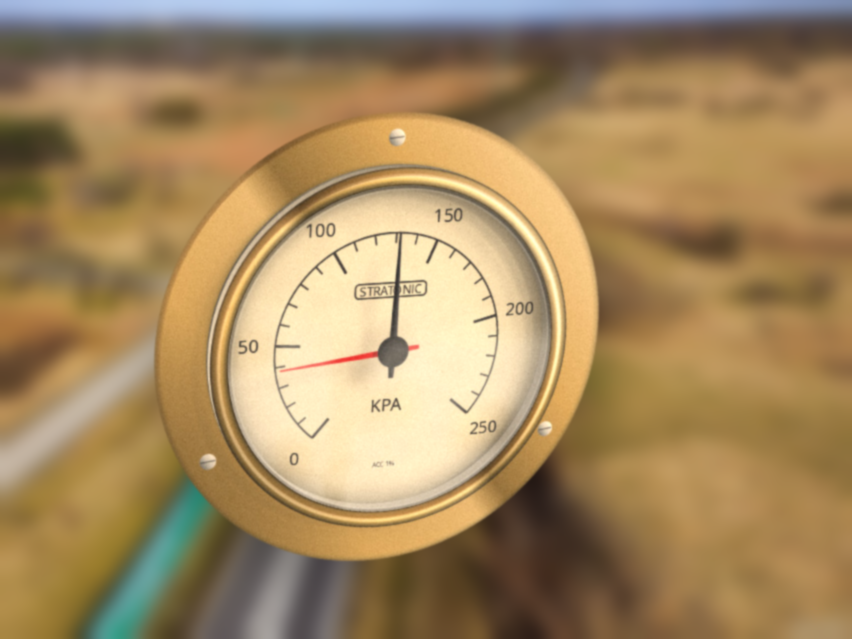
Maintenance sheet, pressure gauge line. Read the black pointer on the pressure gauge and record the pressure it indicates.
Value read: 130 kPa
